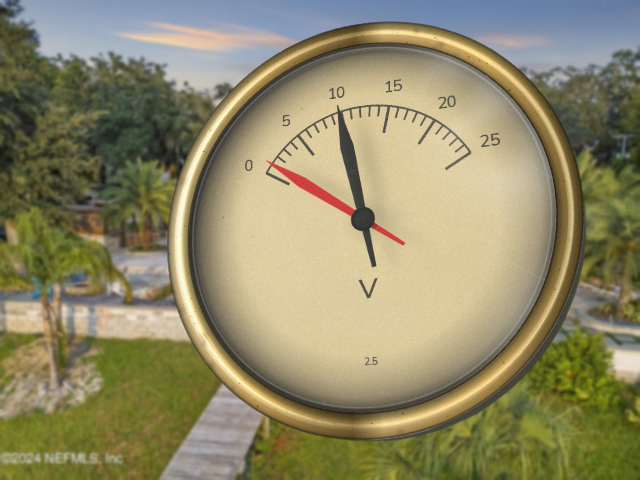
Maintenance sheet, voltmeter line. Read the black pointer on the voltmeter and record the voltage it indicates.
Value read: 10 V
